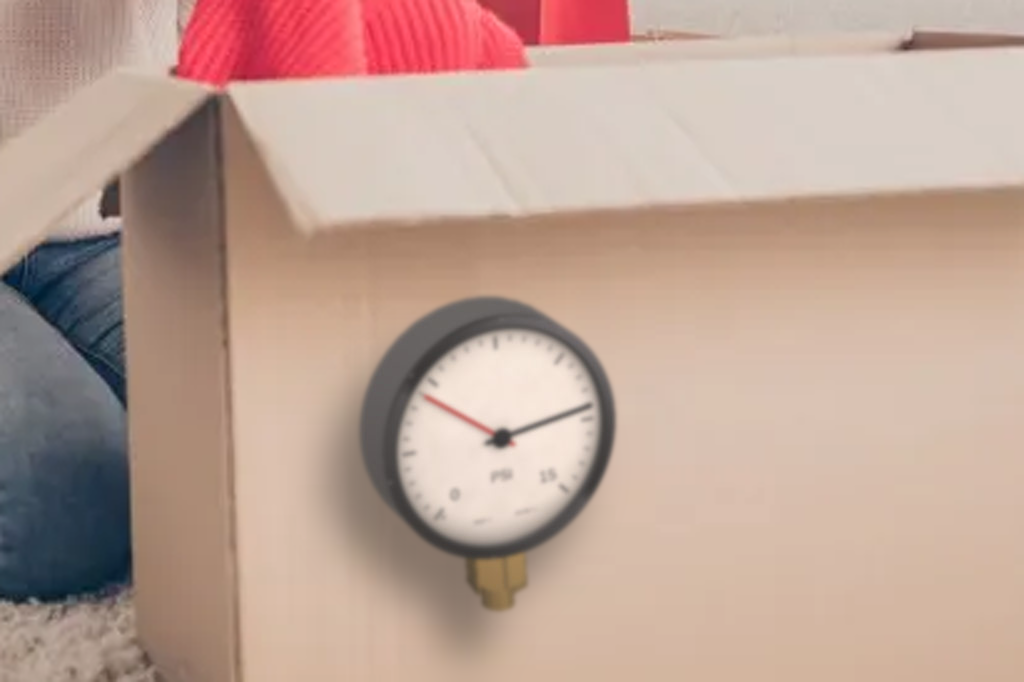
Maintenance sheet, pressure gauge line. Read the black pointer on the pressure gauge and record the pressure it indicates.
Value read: 12 psi
